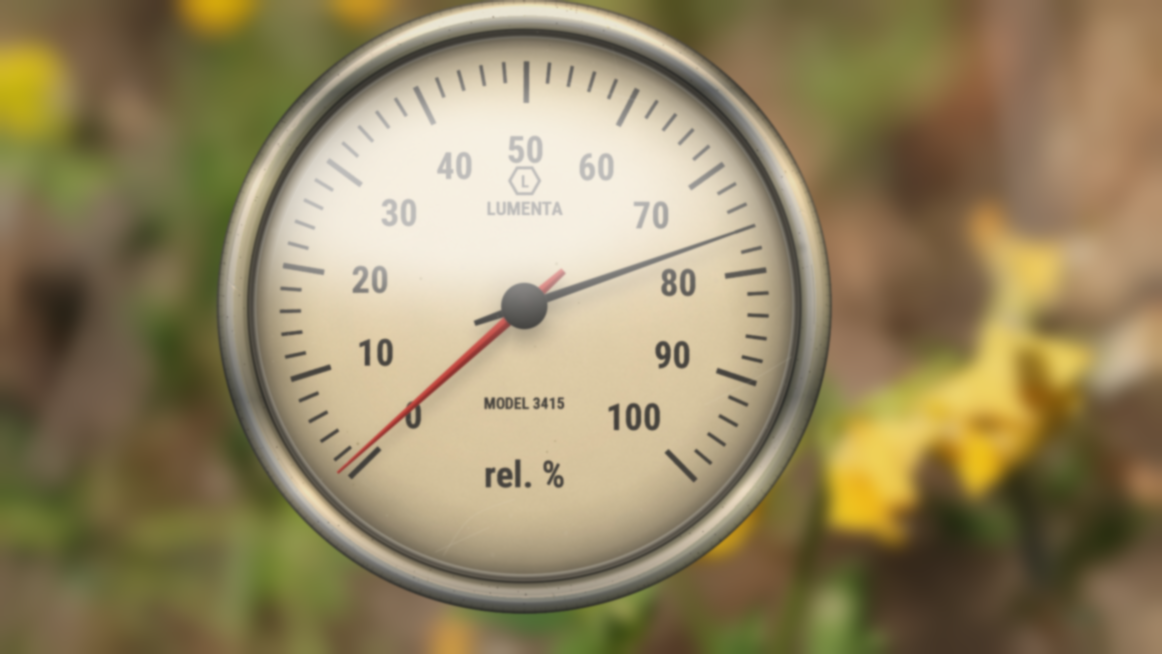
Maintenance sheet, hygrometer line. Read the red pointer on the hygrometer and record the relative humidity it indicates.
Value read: 1 %
